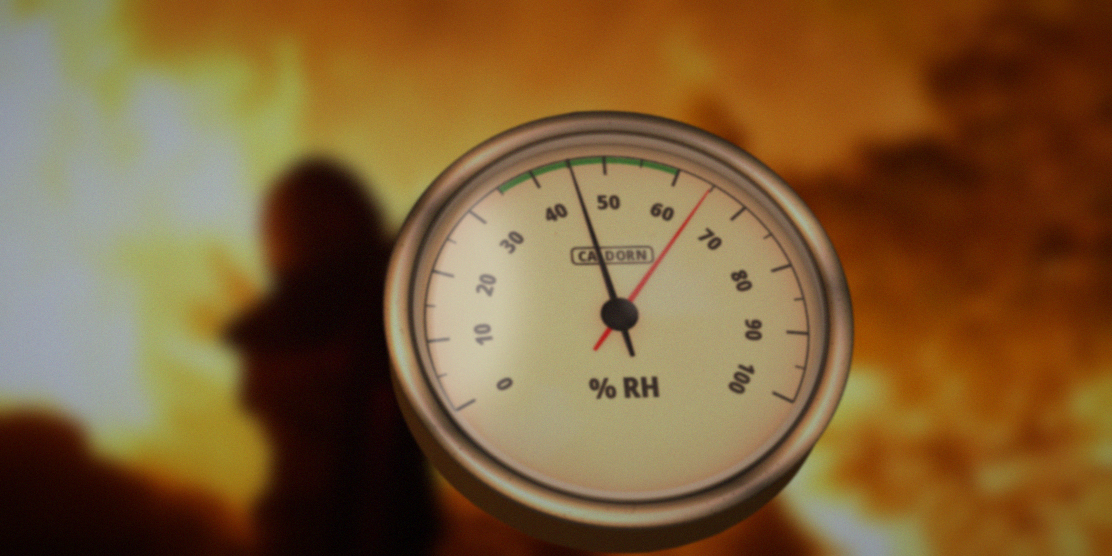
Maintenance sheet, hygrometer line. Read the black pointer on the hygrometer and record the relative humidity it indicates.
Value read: 45 %
